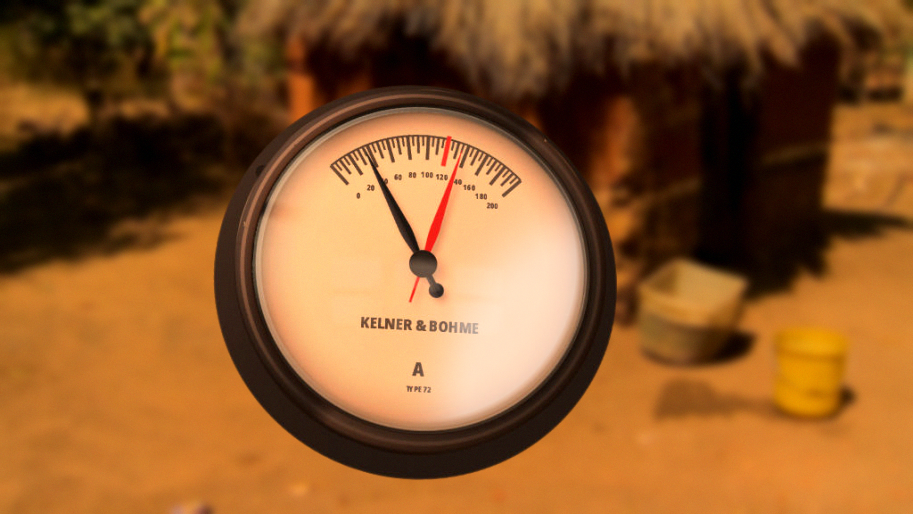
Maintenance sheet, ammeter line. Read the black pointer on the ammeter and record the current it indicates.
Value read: 35 A
